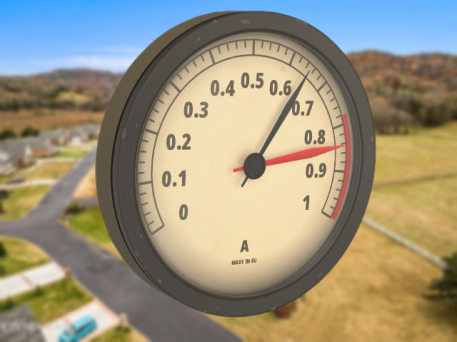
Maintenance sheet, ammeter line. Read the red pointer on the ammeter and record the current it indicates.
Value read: 0.84 A
